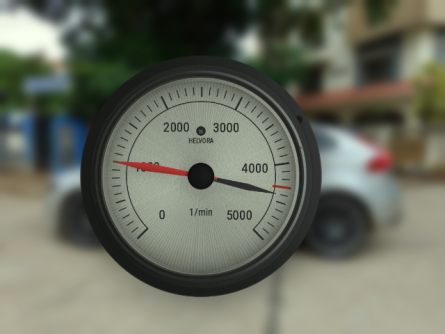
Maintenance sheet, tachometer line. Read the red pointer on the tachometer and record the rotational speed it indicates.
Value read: 1000 rpm
